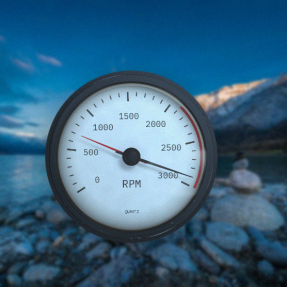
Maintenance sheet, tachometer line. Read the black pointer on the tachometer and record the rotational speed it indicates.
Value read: 2900 rpm
